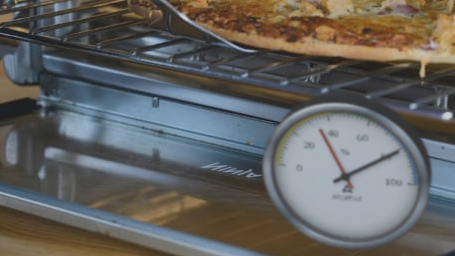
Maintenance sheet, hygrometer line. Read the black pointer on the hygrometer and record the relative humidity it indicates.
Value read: 80 %
